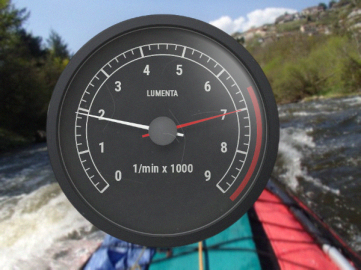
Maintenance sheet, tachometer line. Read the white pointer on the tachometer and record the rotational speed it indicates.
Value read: 1900 rpm
